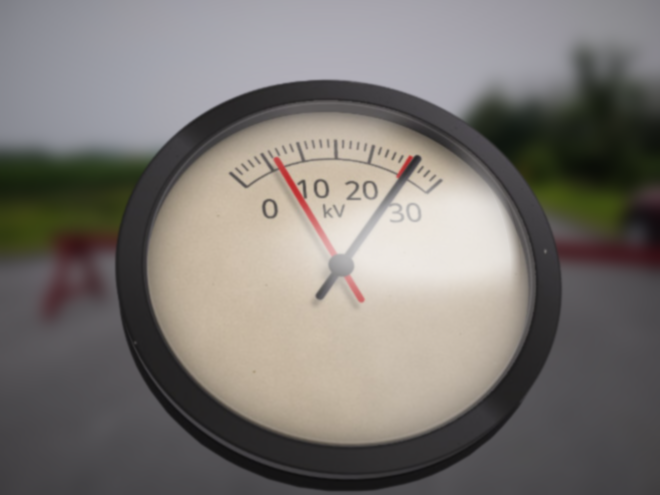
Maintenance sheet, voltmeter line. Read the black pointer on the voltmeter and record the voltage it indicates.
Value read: 26 kV
